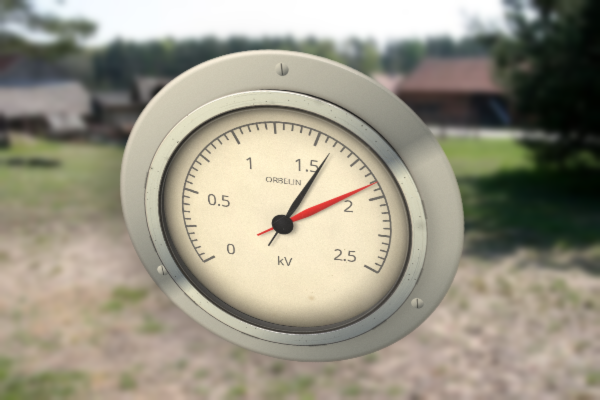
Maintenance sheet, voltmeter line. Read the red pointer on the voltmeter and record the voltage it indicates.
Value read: 1.9 kV
